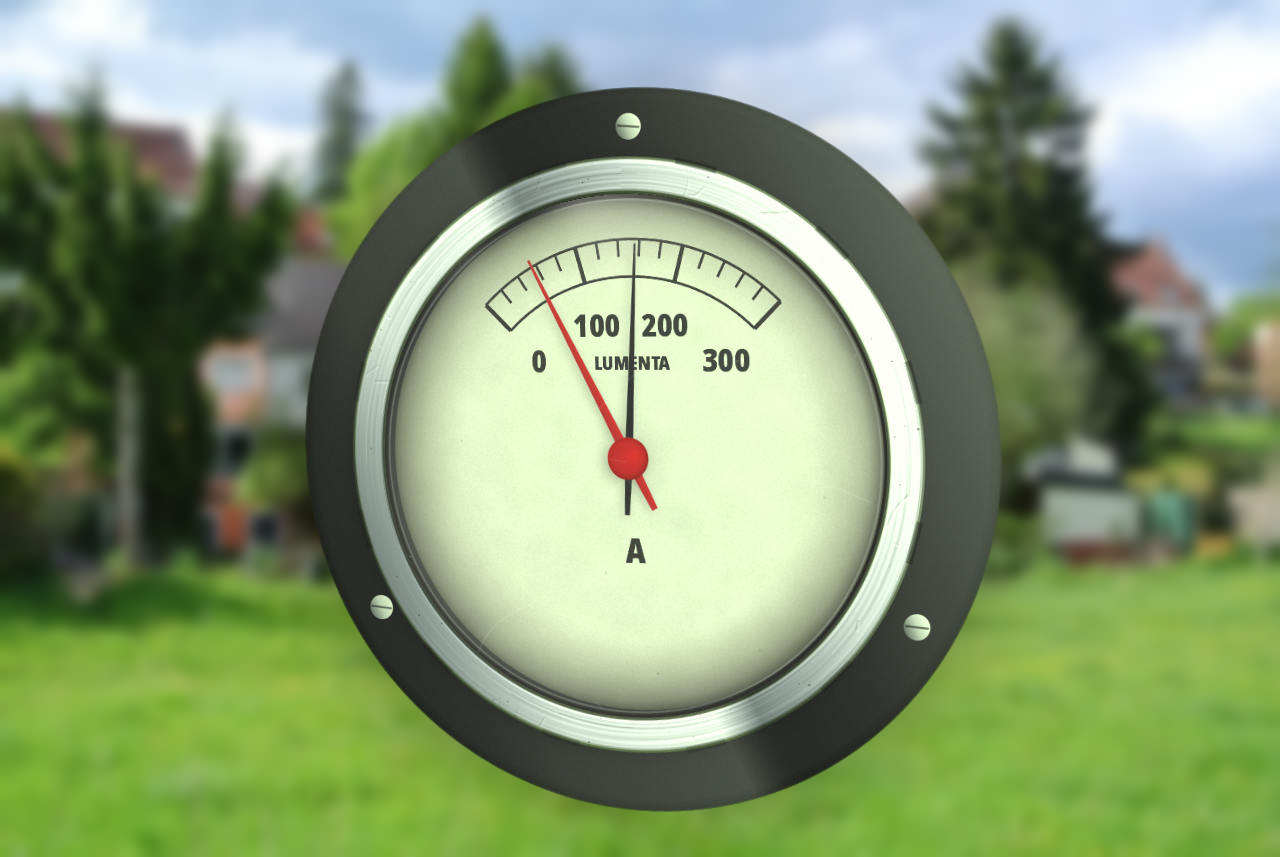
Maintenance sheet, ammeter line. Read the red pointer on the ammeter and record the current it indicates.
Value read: 60 A
